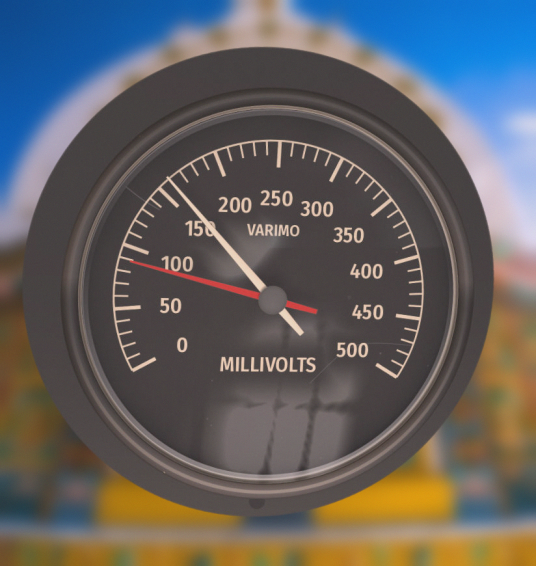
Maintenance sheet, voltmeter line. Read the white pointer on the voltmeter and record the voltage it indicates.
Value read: 160 mV
